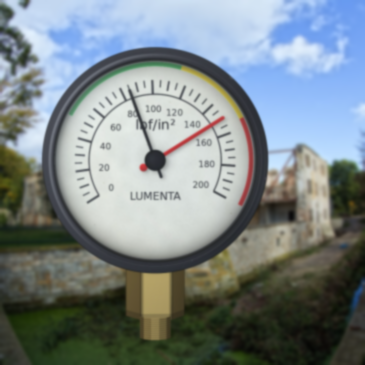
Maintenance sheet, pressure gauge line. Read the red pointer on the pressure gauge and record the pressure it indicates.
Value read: 150 psi
